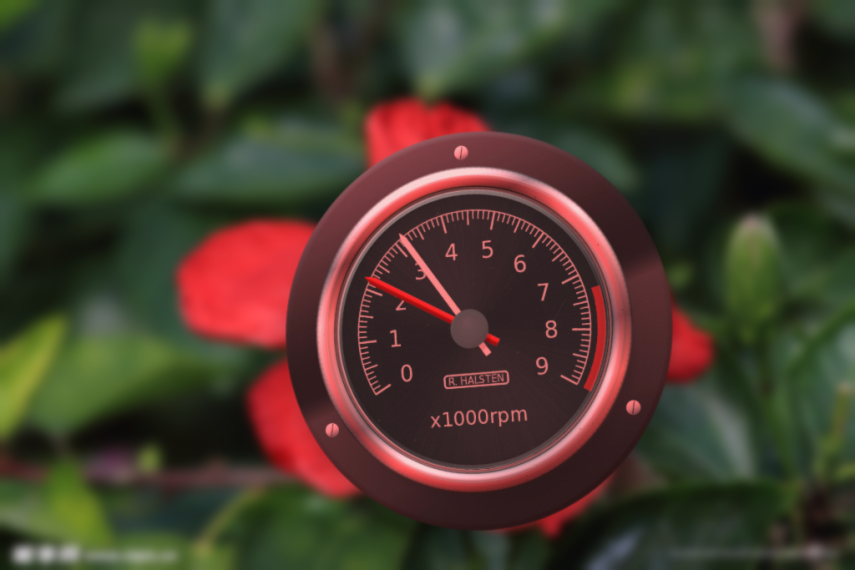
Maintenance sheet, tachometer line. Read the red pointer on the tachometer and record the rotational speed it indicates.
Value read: 2200 rpm
